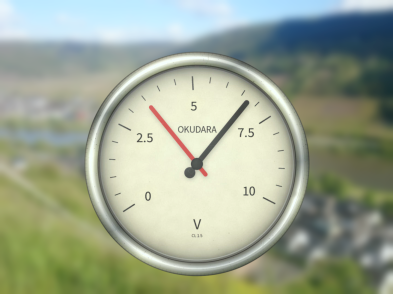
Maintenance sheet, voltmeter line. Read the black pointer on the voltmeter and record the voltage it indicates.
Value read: 6.75 V
